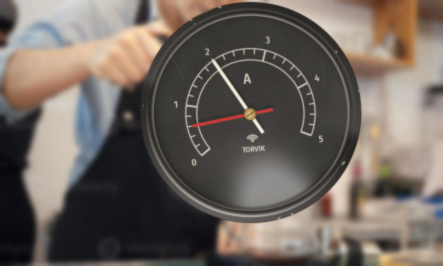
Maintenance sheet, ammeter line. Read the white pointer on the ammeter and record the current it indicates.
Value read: 2 A
